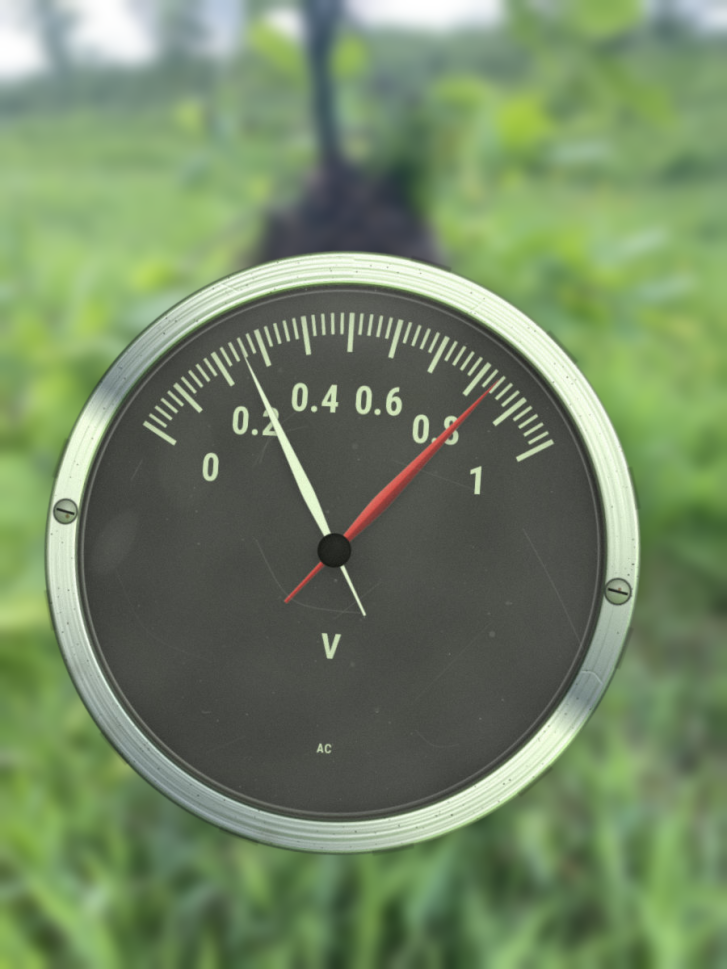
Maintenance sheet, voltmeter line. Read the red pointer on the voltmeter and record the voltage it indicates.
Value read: 0.84 V
